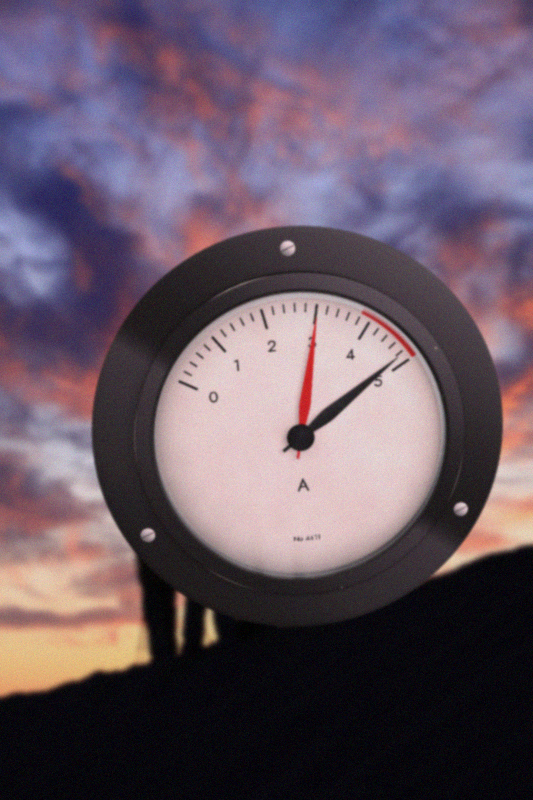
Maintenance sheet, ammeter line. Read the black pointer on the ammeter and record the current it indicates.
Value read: 4.8 A
